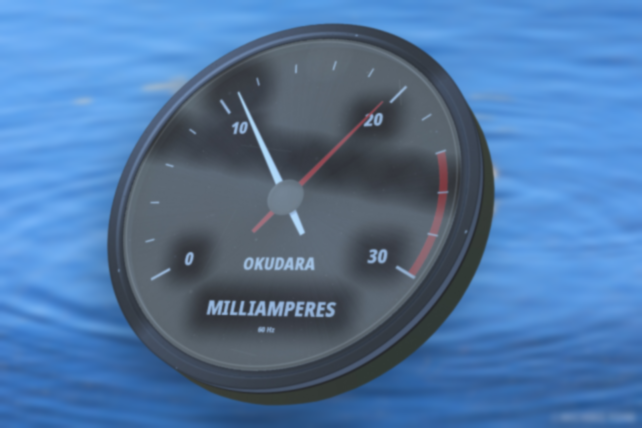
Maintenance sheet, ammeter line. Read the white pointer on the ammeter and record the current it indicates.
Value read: 11 mA
